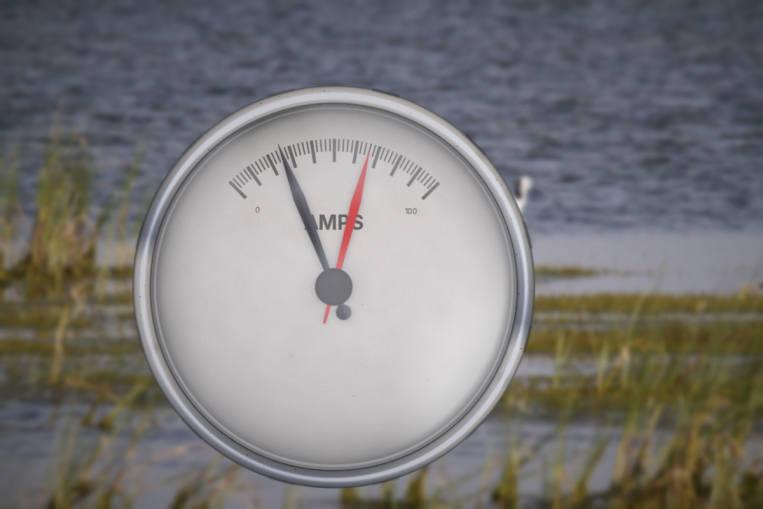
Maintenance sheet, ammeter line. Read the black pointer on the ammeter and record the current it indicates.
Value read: 26 A
